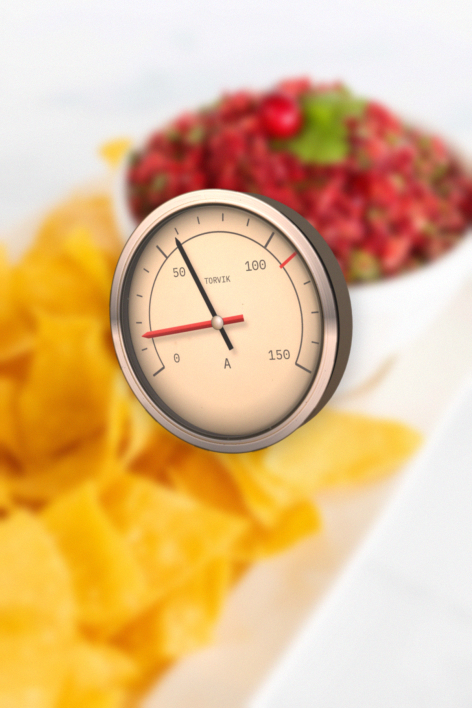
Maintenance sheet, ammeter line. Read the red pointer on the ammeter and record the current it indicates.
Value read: 15 A
